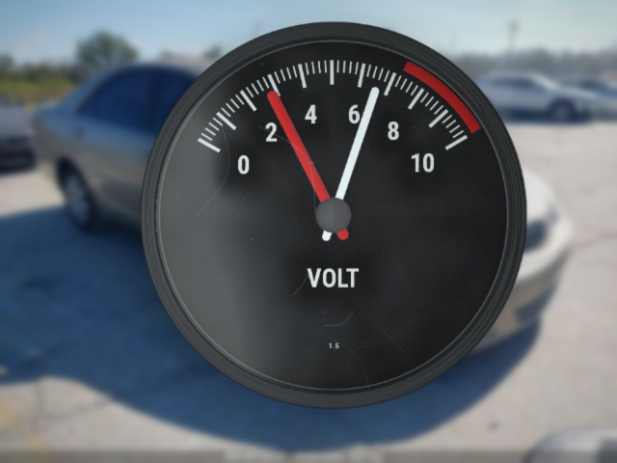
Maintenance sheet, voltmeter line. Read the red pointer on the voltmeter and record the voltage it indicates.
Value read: 2.8 V
